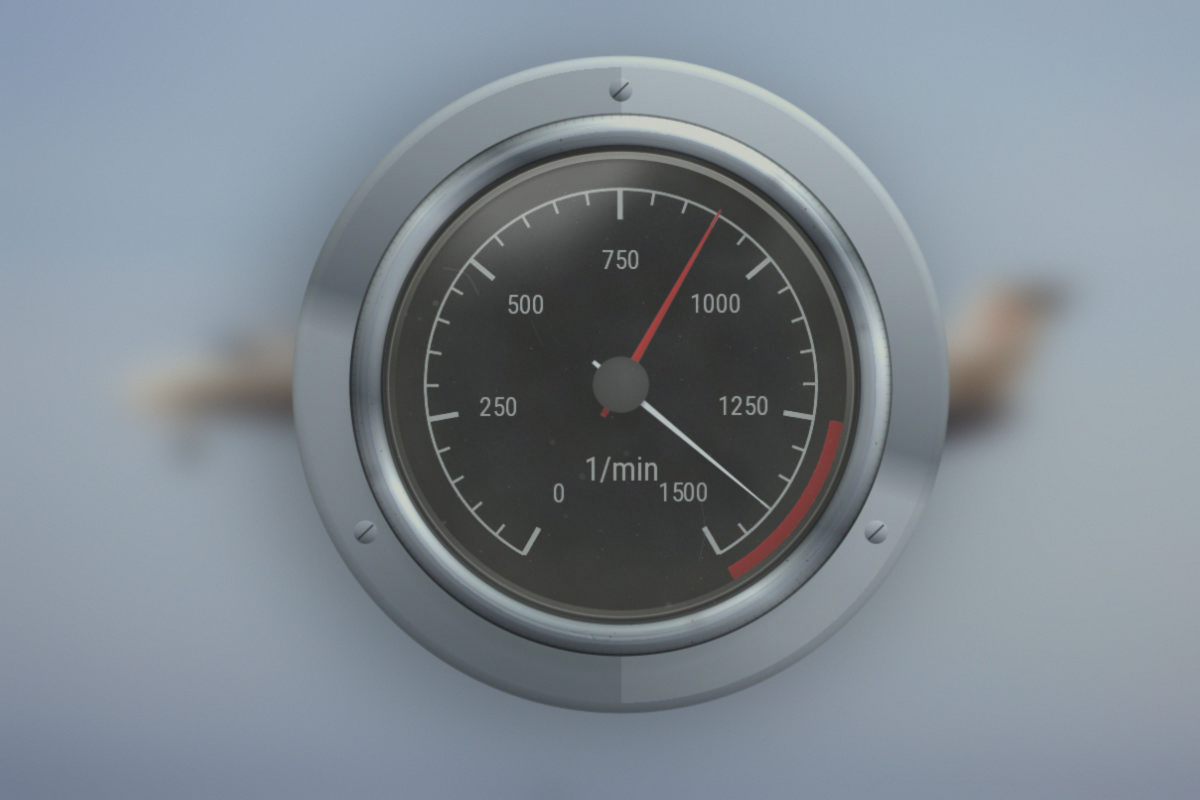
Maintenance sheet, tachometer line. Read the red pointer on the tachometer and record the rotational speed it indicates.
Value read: 900 rpm
